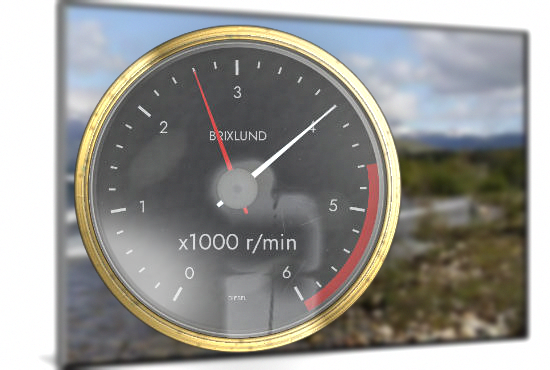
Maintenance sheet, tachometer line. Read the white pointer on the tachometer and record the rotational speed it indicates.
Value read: 4000 rpm
